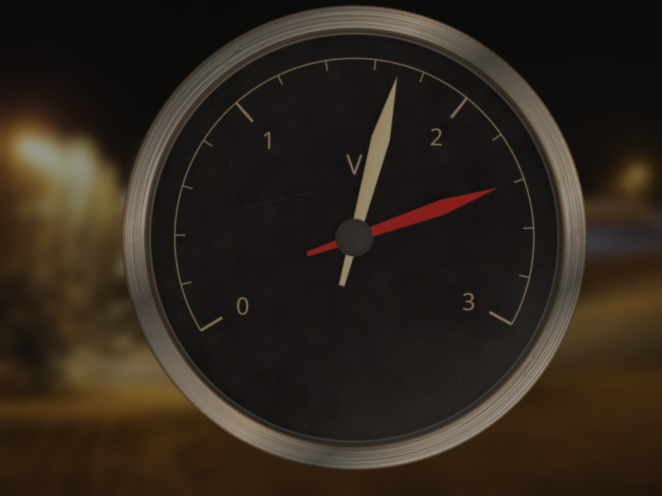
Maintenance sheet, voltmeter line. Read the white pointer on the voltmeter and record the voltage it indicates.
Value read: 1.7 V
